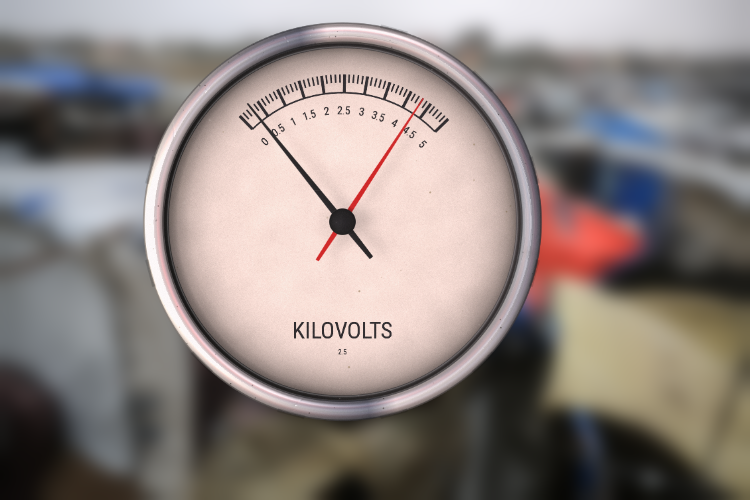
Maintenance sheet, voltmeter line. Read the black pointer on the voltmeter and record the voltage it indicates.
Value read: 0.3 kV
